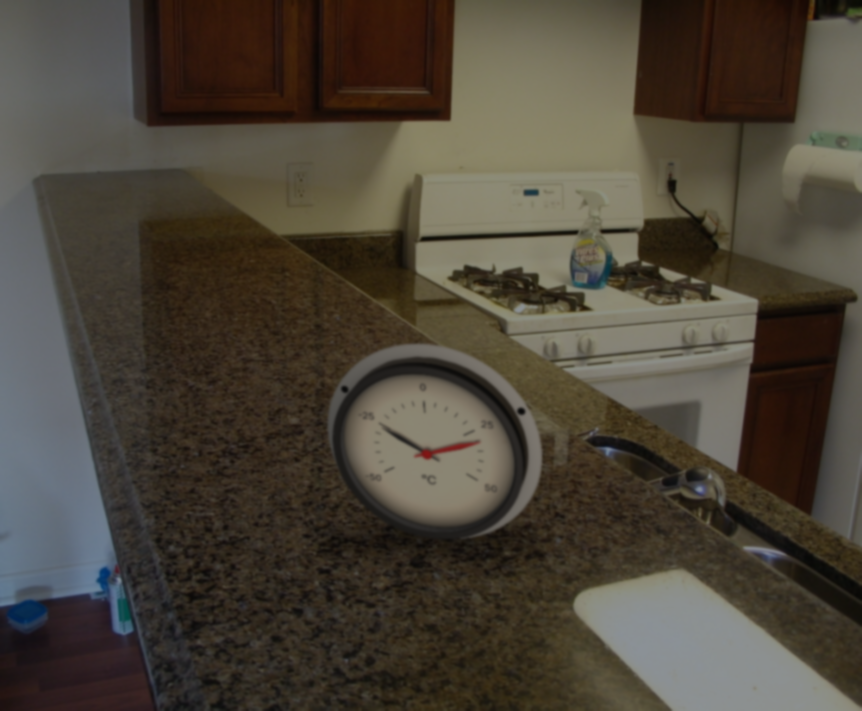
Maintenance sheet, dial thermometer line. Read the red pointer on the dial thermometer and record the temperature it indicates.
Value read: 30 °C
